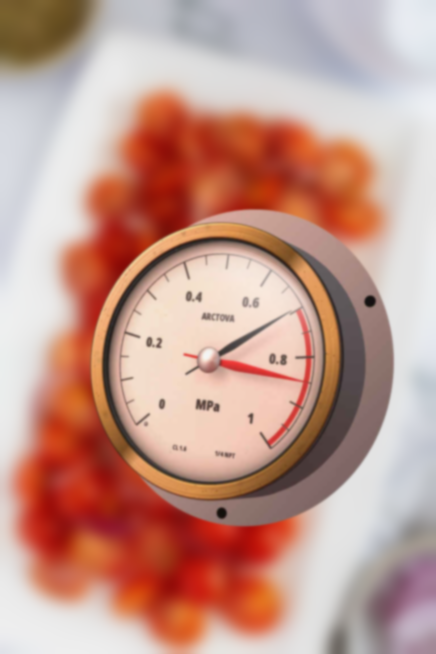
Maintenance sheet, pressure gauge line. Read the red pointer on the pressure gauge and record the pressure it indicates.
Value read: 0.85 MPa
